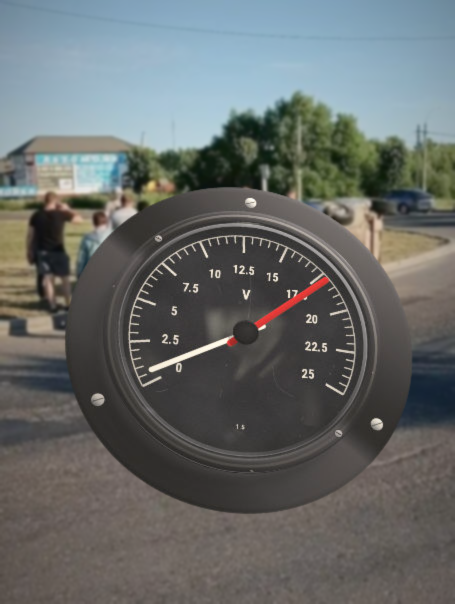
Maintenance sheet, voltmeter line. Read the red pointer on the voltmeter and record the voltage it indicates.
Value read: 18 V
